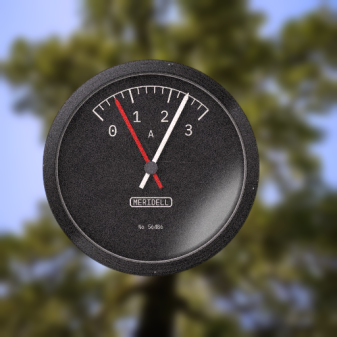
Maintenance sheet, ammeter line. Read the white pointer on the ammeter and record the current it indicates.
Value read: 2.4 A
